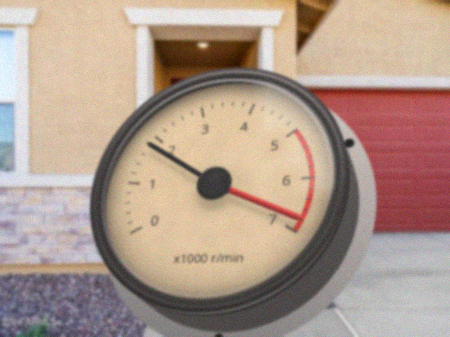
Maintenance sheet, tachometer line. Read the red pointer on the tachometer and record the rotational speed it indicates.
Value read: 6800 rpm
